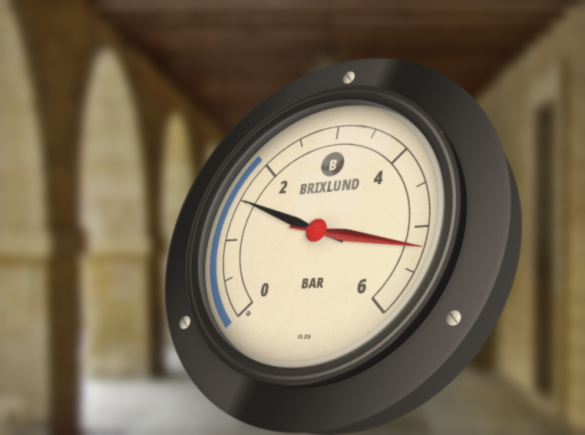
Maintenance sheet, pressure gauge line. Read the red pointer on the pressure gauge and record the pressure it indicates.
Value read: 5.25 bar
